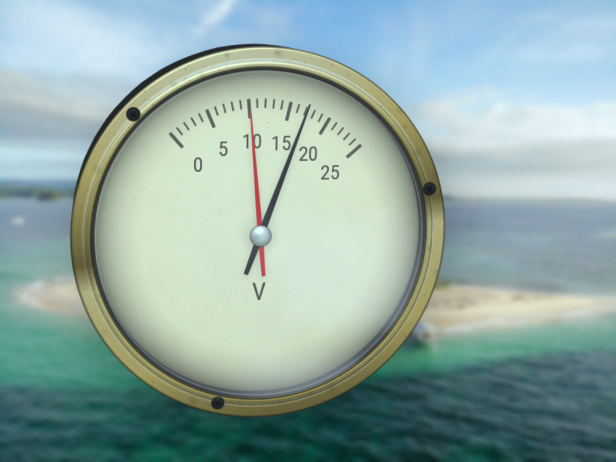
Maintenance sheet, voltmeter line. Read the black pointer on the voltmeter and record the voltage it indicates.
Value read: 17 V
